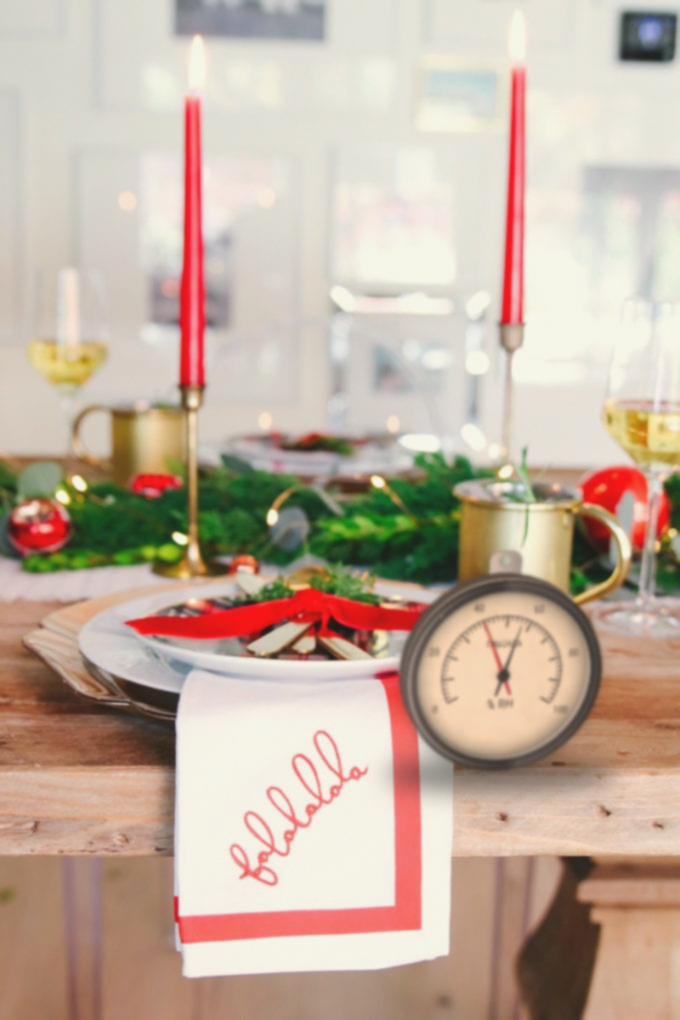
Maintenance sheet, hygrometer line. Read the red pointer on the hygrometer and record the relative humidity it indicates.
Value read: 40 %
